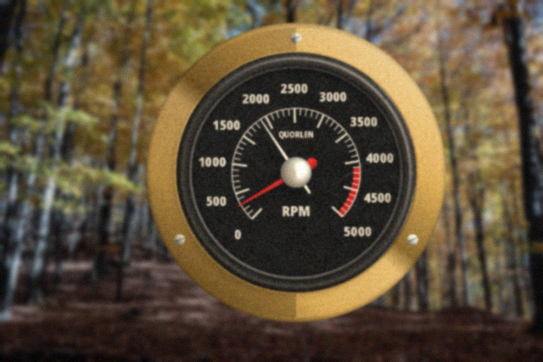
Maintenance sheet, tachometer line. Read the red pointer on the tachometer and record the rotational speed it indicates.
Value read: 300 rpm
